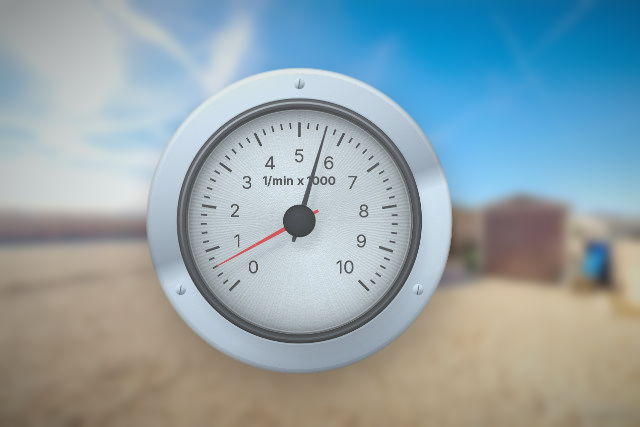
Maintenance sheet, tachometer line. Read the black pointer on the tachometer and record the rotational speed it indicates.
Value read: 5600 rpm
